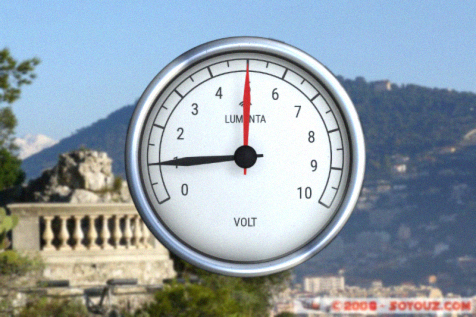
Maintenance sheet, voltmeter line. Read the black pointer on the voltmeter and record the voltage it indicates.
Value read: 1 V
